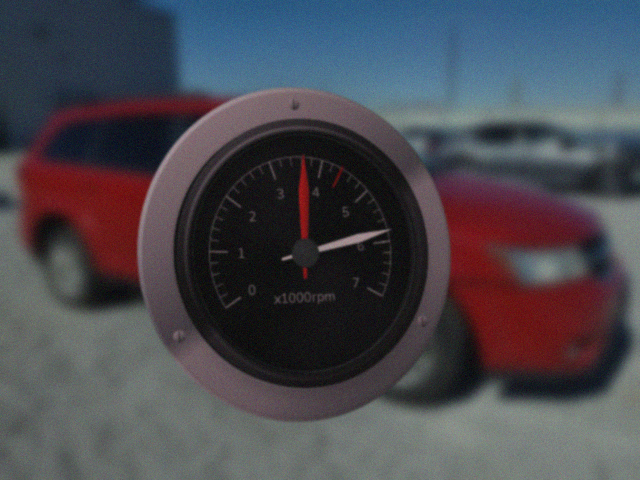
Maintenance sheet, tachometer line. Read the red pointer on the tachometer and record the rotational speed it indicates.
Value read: 3600 rpm
